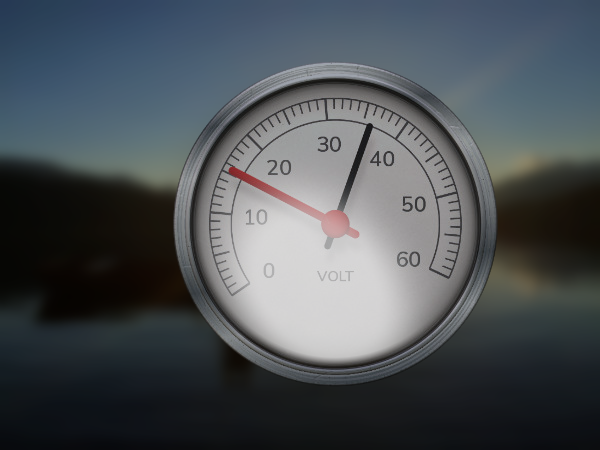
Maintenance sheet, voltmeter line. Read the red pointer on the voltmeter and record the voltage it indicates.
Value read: 15.5 V
